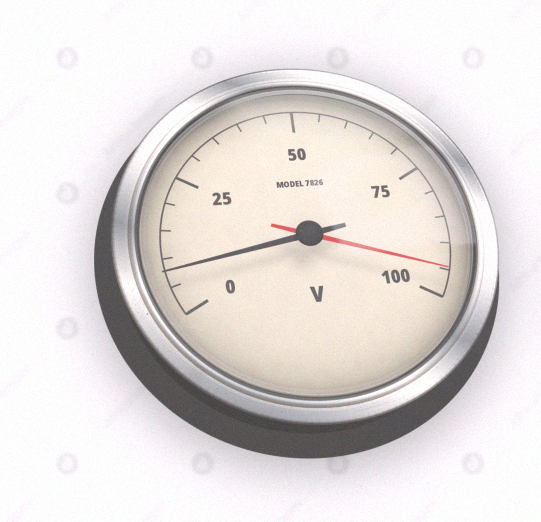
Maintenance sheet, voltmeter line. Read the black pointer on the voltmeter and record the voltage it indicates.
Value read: 7.5 V
